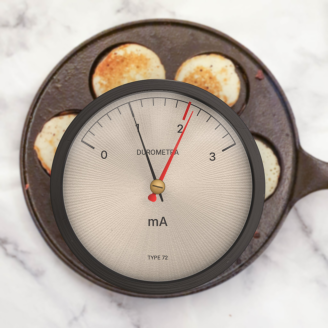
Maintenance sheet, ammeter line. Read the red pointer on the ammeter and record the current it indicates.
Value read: 2.1 mA
